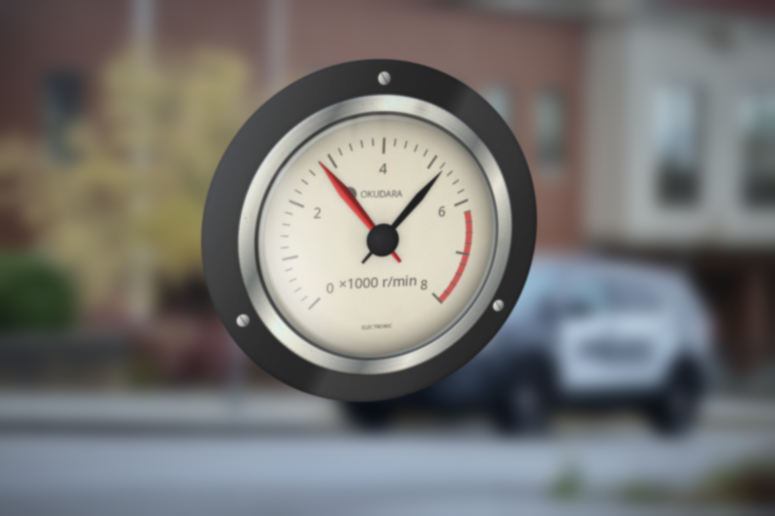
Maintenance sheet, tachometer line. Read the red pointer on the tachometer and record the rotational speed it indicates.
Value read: 2800 rpm
